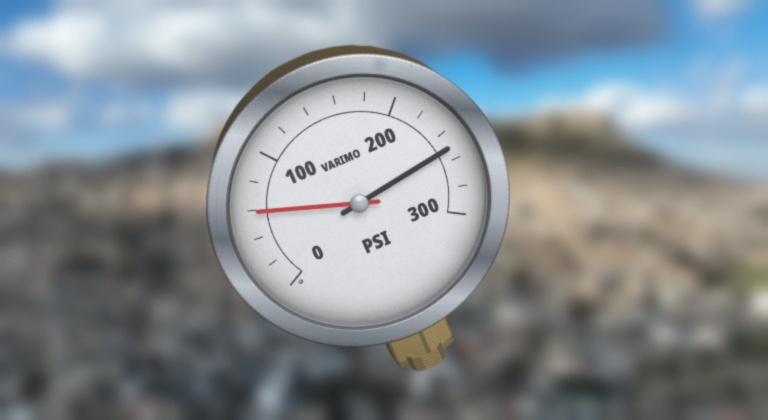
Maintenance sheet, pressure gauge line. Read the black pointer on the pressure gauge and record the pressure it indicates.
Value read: 250 psi
